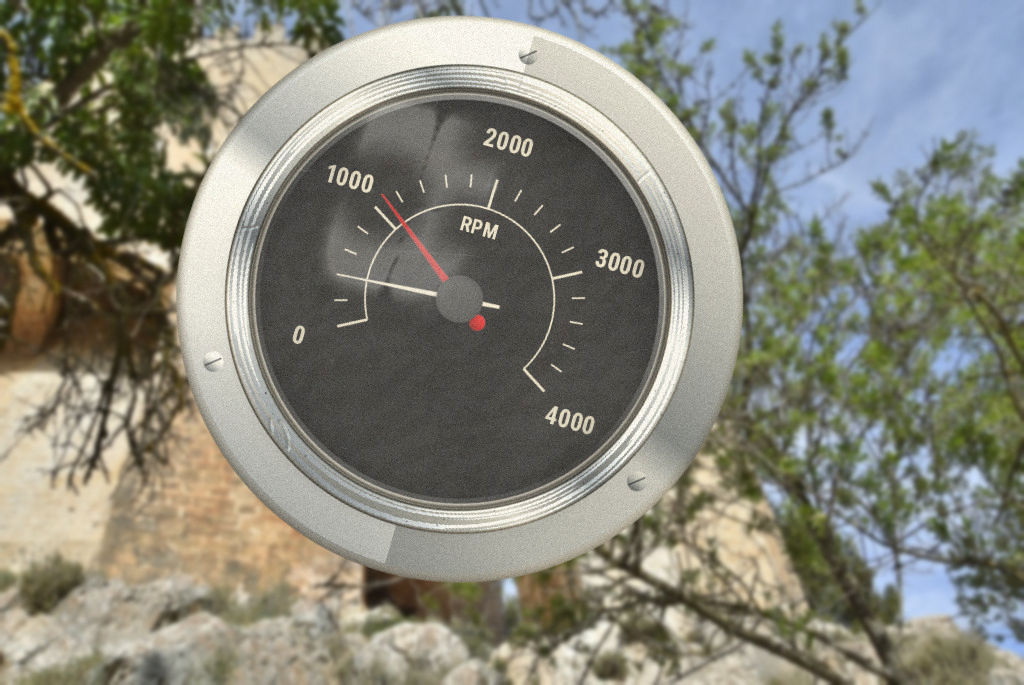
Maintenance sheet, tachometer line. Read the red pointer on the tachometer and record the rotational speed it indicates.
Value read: 1100 rpm
